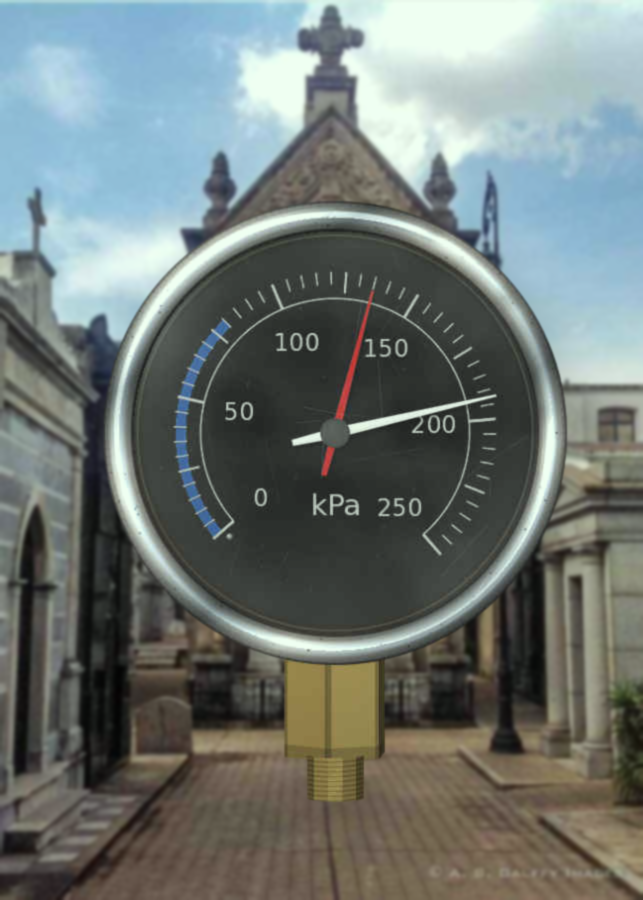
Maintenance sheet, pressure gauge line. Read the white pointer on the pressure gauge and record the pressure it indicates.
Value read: 192.5 kPa
